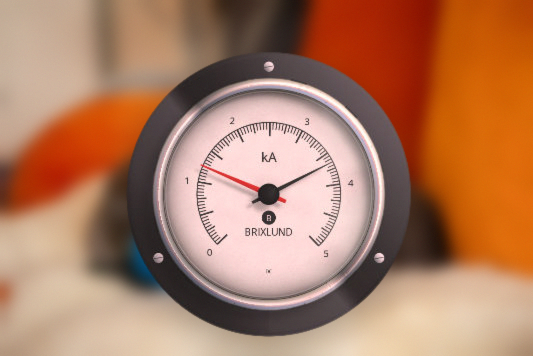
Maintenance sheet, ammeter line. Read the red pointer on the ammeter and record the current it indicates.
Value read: 1.25 kA
